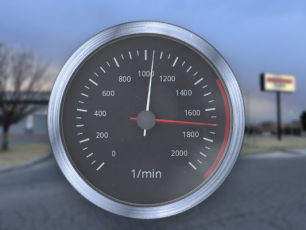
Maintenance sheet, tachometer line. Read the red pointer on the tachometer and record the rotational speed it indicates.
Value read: 1700 rpm
